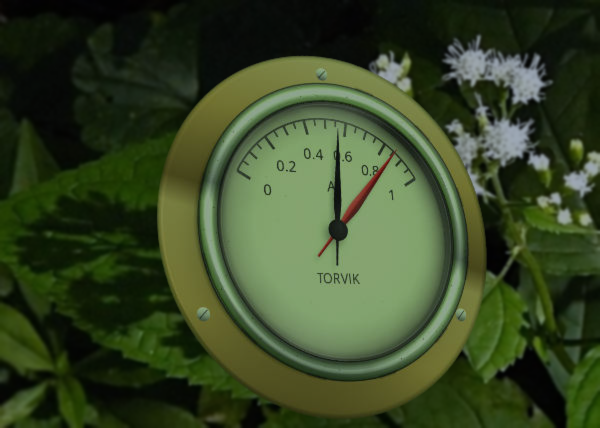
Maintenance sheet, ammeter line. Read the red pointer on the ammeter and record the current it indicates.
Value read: 0.85 A
